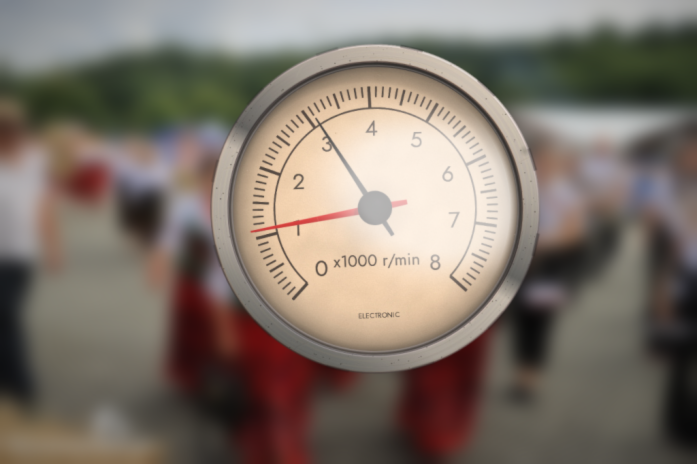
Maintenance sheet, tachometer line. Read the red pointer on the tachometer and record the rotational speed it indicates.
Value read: 1100 rpm
